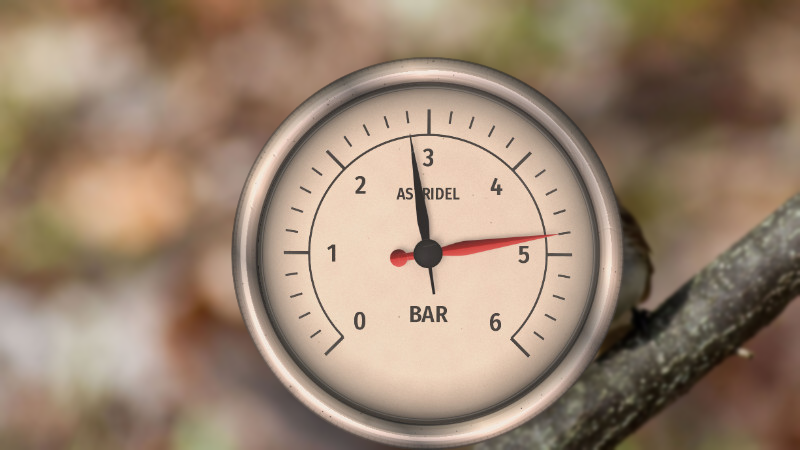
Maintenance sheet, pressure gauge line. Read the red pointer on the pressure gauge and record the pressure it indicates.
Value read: 4.8 bar
